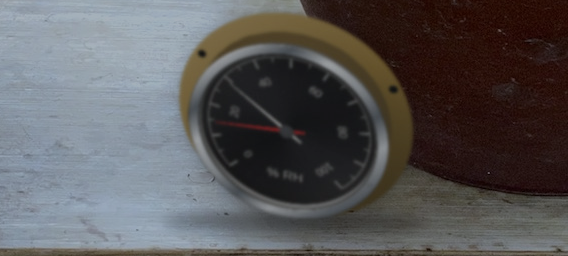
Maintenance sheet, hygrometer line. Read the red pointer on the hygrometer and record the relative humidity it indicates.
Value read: 15 %
